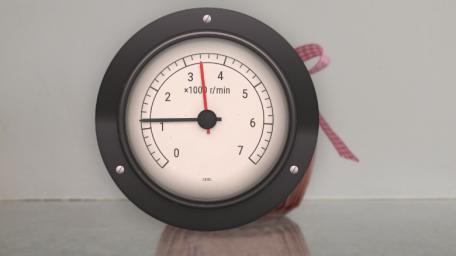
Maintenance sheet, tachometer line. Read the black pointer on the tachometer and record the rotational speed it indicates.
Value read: 1200 rpm
